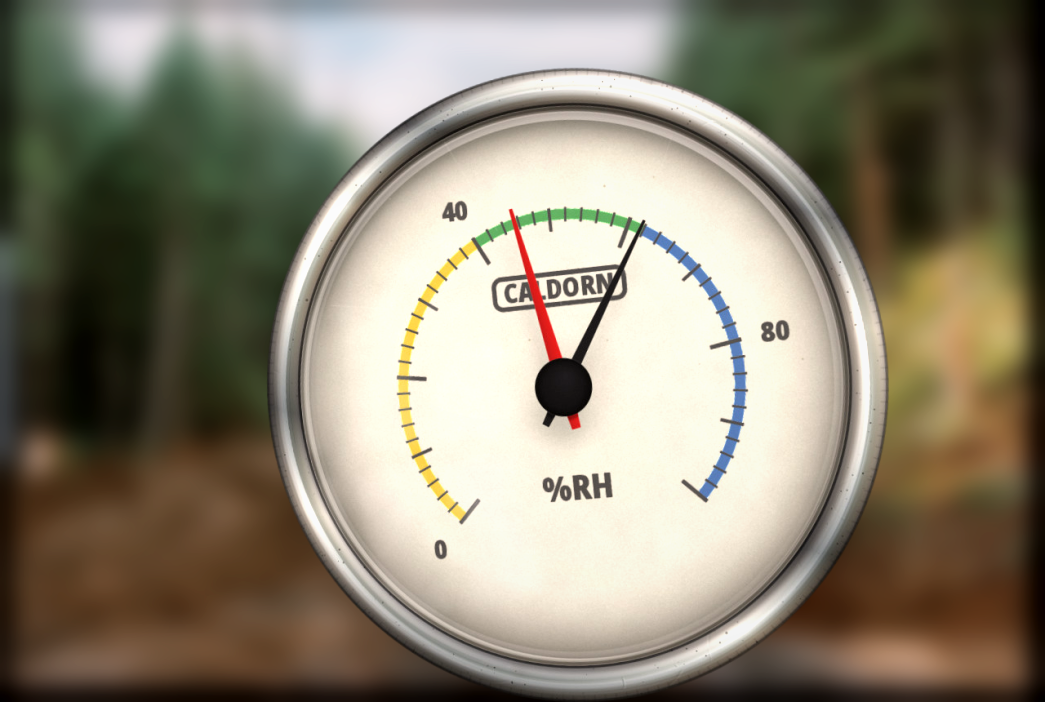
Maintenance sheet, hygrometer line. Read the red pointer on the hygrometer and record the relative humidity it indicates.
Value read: 46 %
